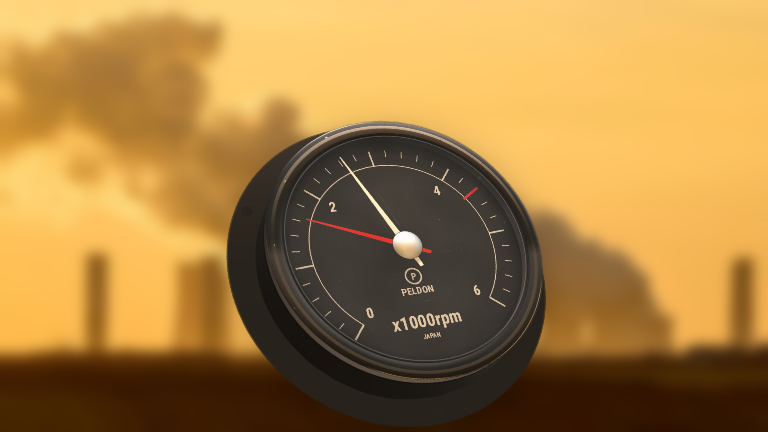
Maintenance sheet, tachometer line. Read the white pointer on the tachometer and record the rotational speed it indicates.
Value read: 2600 rpm
